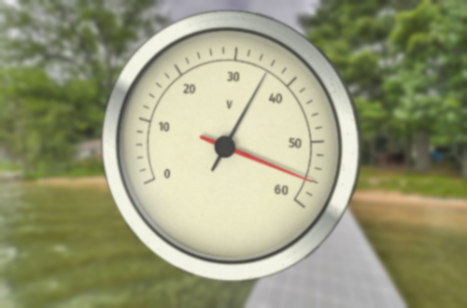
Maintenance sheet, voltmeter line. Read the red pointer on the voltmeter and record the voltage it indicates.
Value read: 56 V
